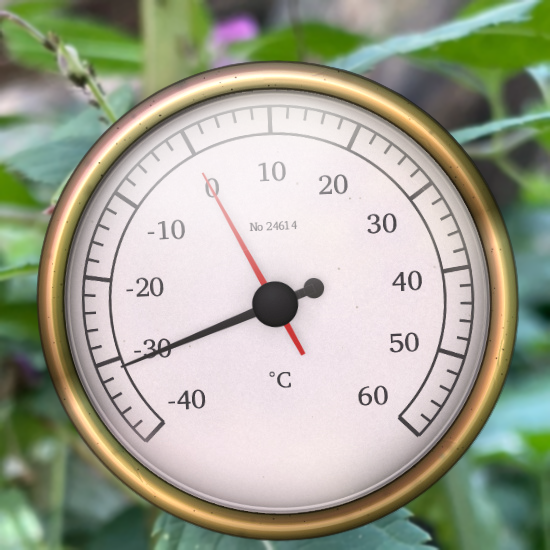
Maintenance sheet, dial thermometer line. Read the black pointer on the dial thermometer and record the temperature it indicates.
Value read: -31 °C
